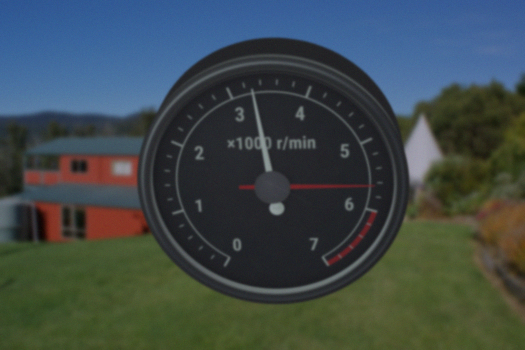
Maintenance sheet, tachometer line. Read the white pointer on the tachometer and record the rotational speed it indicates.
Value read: 3300 rpm
